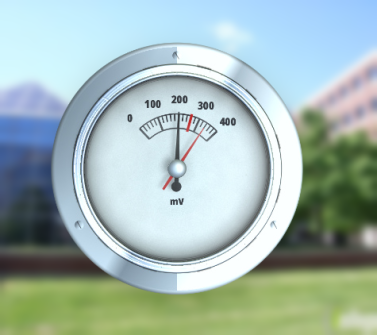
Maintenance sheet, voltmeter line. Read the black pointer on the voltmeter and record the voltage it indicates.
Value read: 200 mV
